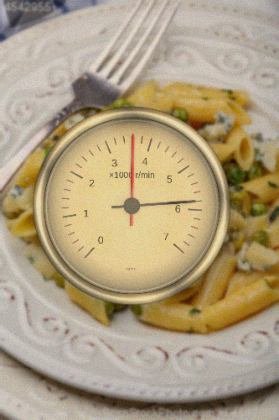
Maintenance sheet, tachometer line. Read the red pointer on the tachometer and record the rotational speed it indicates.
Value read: 3600 rpm
